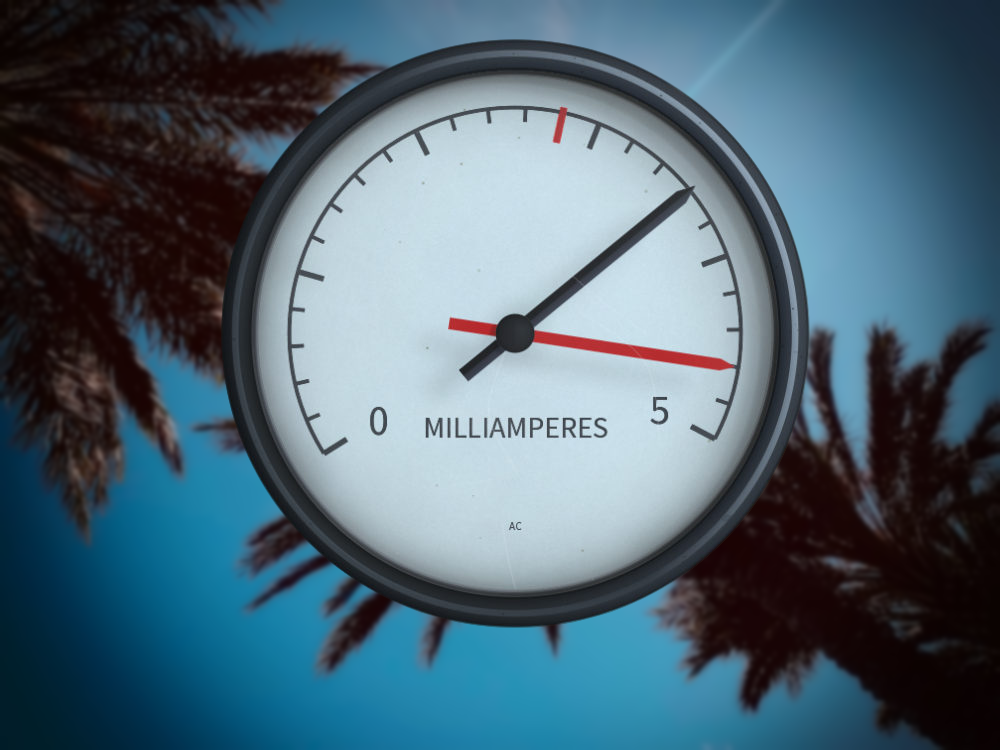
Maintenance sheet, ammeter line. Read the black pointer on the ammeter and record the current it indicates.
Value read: 3.6 mA
